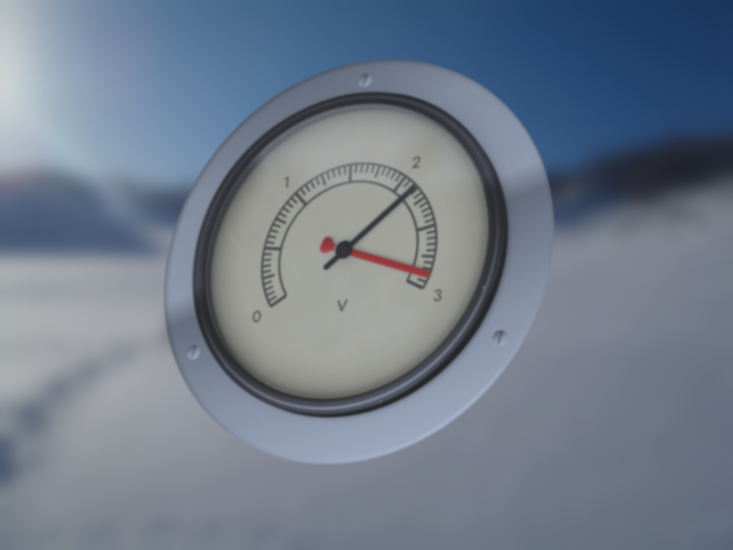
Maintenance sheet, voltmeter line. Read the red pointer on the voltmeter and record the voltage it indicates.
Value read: 2.9 V
